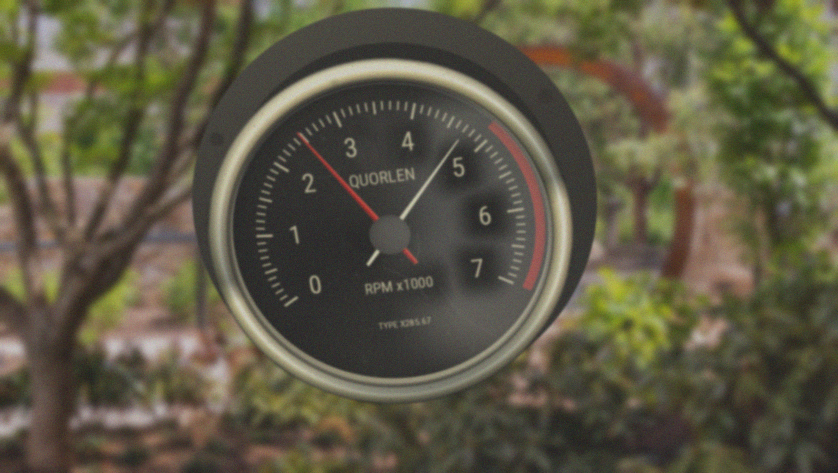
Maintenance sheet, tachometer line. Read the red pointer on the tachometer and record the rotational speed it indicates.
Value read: 2500 rpm
